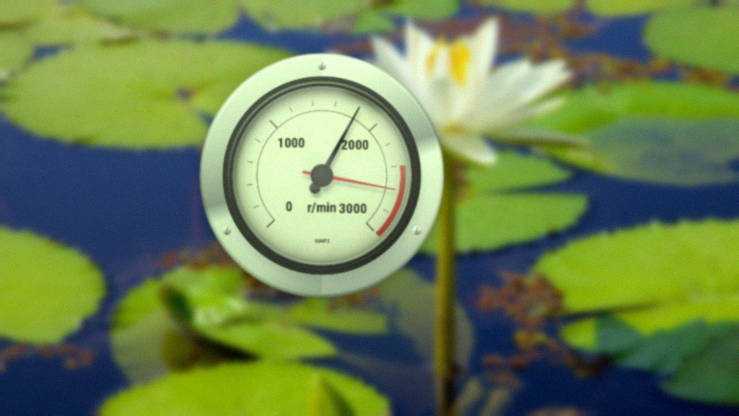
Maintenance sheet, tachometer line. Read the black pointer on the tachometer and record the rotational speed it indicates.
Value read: 1800 rpm
